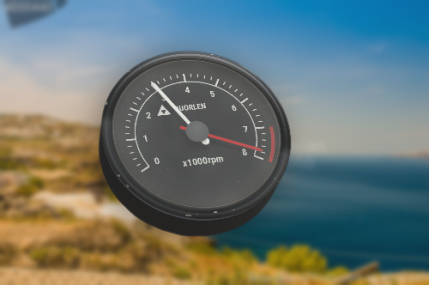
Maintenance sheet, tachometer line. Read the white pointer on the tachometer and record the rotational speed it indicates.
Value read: 3000 rpm
